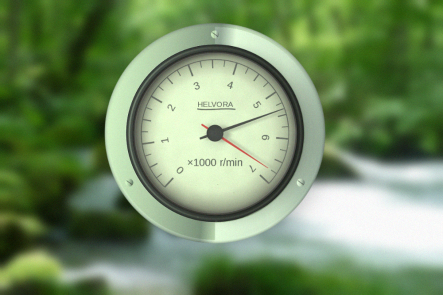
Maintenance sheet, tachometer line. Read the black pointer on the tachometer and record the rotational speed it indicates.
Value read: 5375 rpm
